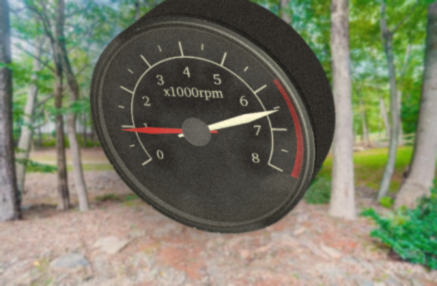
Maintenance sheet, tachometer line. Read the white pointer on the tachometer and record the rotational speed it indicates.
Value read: 6500 rpm
